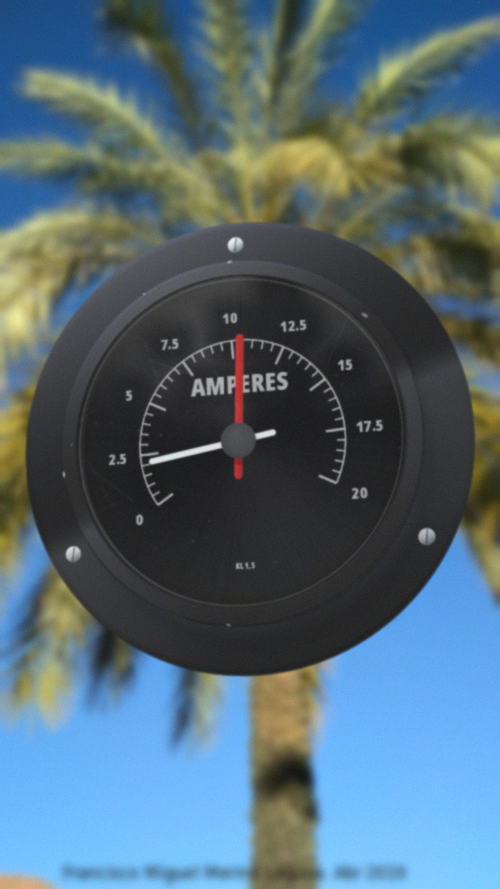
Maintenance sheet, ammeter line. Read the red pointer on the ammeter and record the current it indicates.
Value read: 10.5 A
